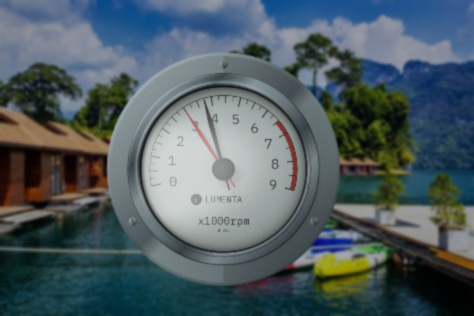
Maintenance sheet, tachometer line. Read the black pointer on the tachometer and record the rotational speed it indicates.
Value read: 3750 rpm
